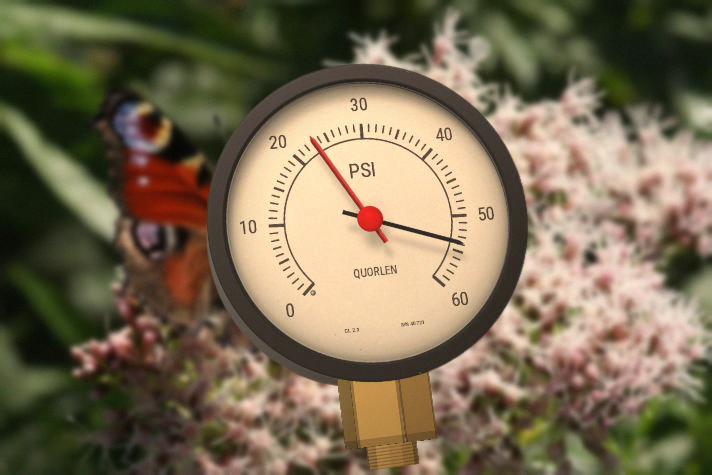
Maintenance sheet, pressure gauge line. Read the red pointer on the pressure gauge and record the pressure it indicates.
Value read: 23 psi
